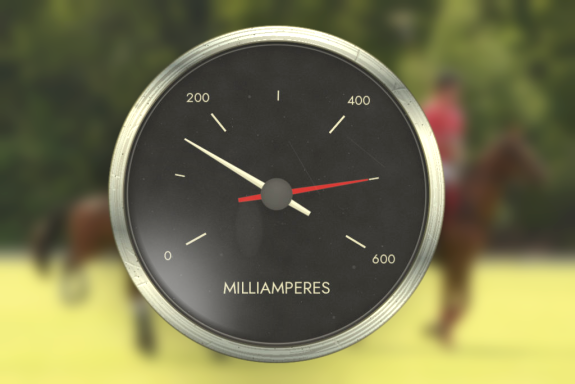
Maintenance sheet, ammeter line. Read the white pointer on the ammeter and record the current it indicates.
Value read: 150 mA
